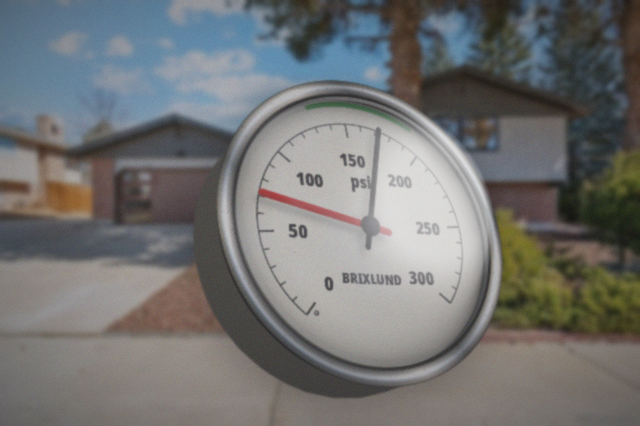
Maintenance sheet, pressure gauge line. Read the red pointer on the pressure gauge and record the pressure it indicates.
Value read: 70 psi
